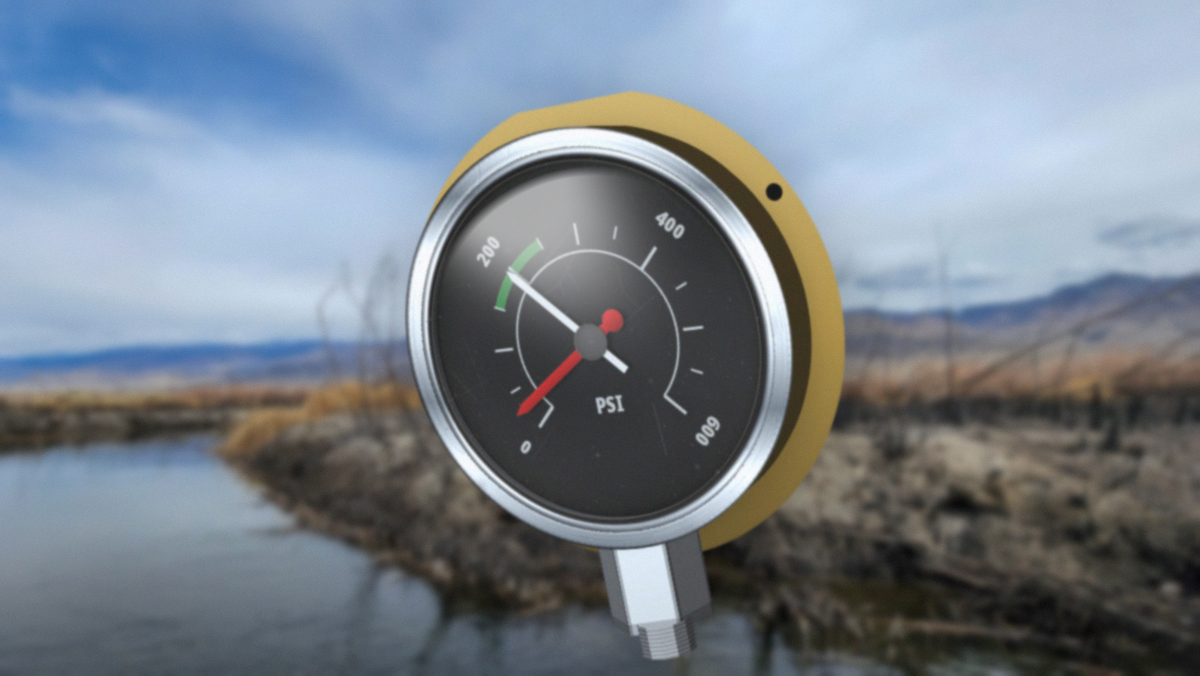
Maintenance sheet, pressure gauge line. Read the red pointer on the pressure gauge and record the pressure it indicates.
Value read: 25 psi
